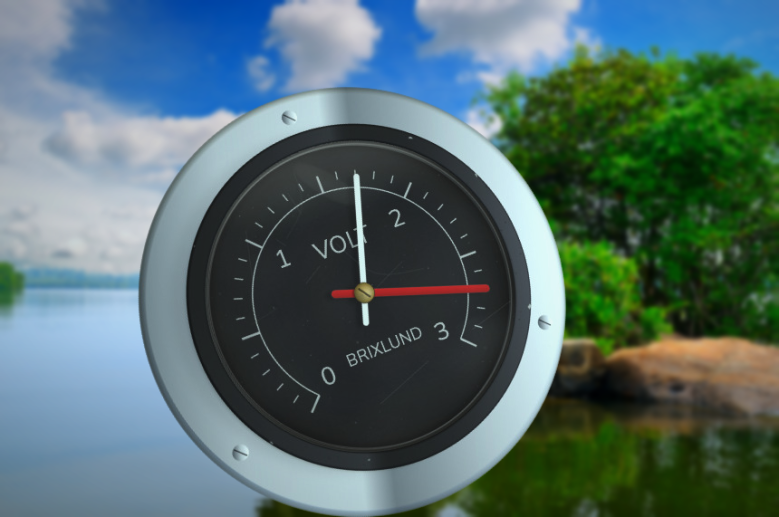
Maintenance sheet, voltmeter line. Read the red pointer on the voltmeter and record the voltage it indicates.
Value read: 2.7 V
